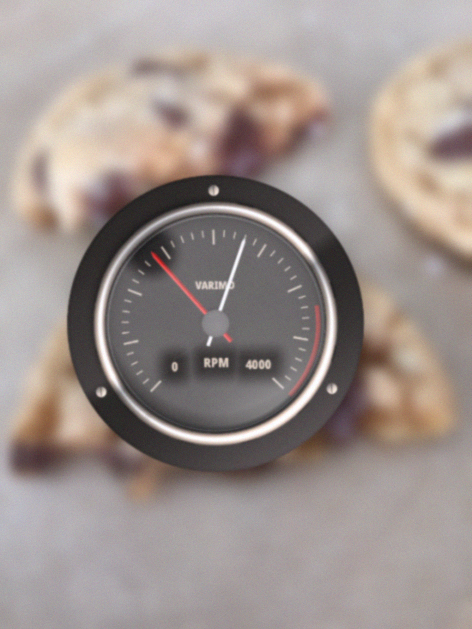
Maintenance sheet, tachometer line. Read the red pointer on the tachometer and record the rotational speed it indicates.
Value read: 1400 rpm
